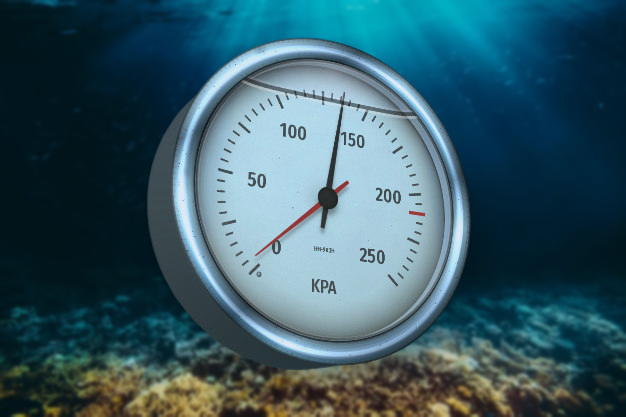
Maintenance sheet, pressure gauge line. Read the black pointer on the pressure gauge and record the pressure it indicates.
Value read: 135 kPa
